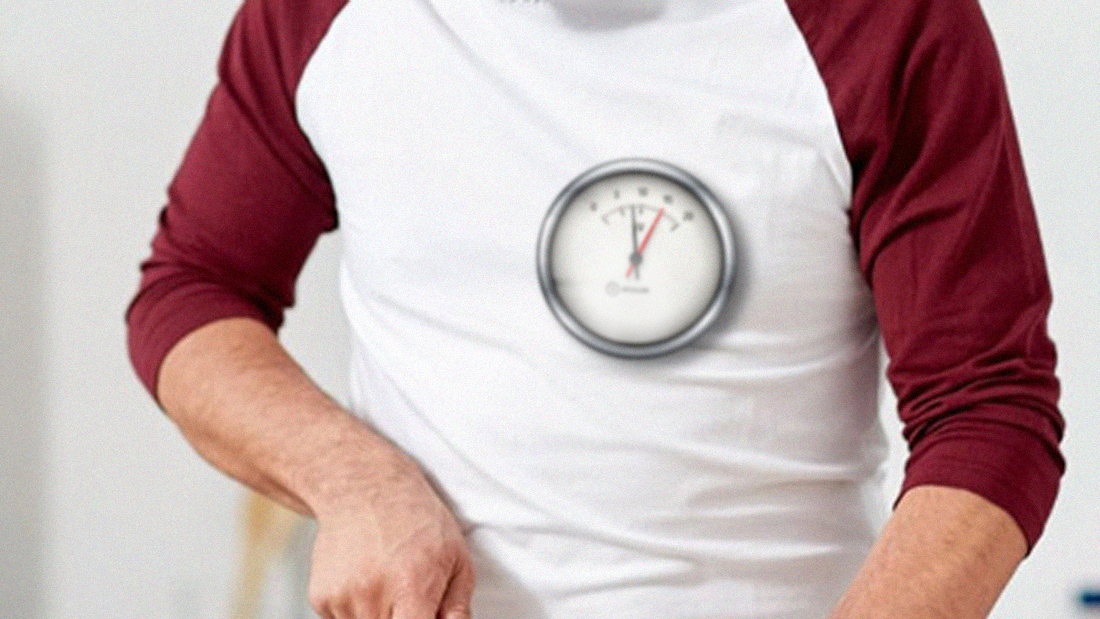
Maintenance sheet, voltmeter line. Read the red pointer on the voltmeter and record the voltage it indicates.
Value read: 15 kV
